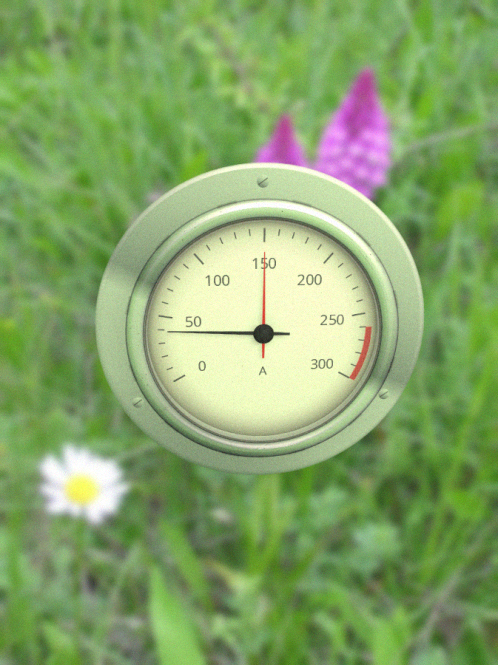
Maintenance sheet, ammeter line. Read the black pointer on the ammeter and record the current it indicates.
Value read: 40 A
